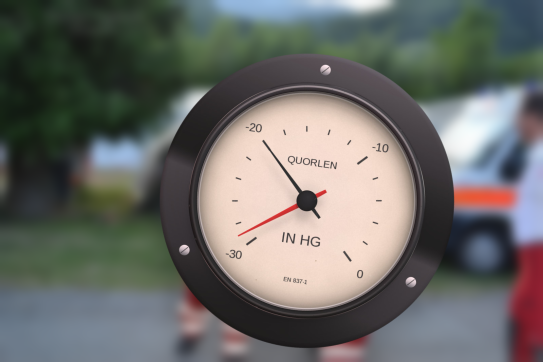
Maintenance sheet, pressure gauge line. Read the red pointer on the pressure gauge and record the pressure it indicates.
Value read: -29 inHg
